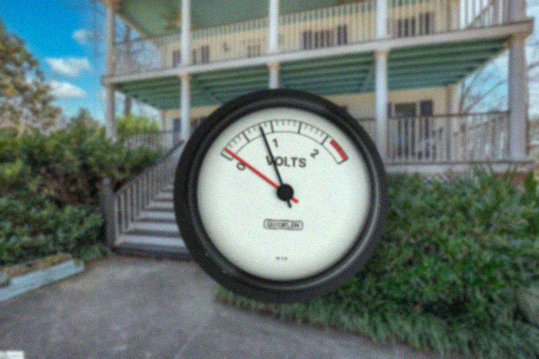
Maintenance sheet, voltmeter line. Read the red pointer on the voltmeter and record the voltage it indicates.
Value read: 0.1 V
